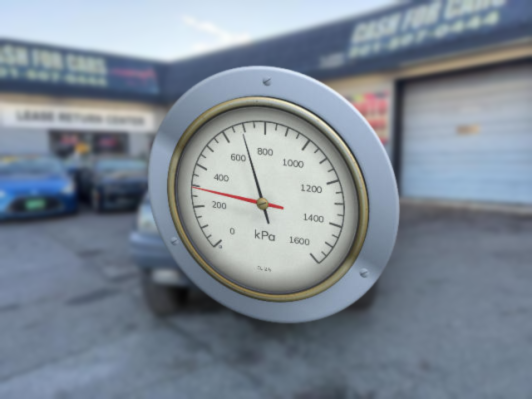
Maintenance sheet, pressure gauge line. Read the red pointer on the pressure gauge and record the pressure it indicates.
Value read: 300 kPa
